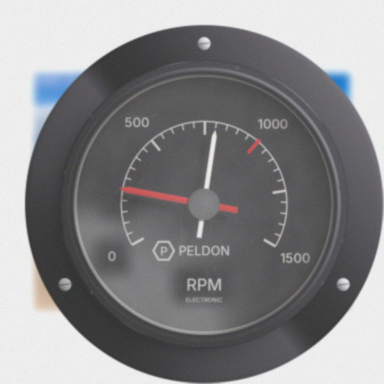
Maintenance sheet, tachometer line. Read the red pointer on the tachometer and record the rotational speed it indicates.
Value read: 250 rpm
